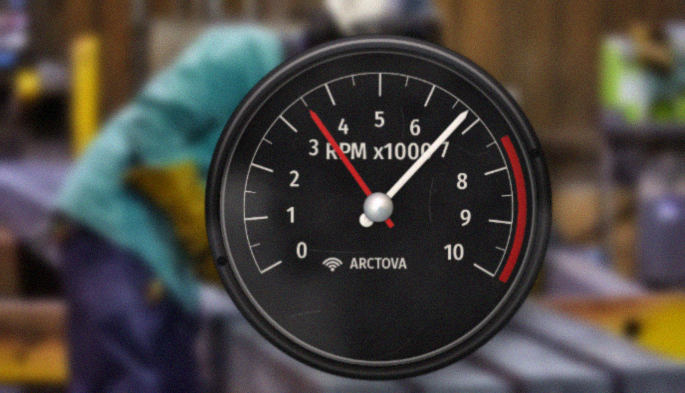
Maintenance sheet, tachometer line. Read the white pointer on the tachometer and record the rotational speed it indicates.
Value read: 6750 rpm
